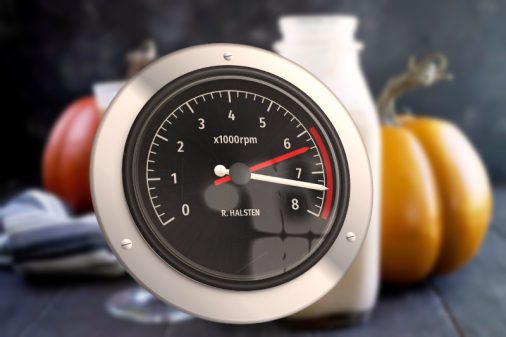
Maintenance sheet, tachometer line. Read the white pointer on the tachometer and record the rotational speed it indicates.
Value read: 7400 rpm
